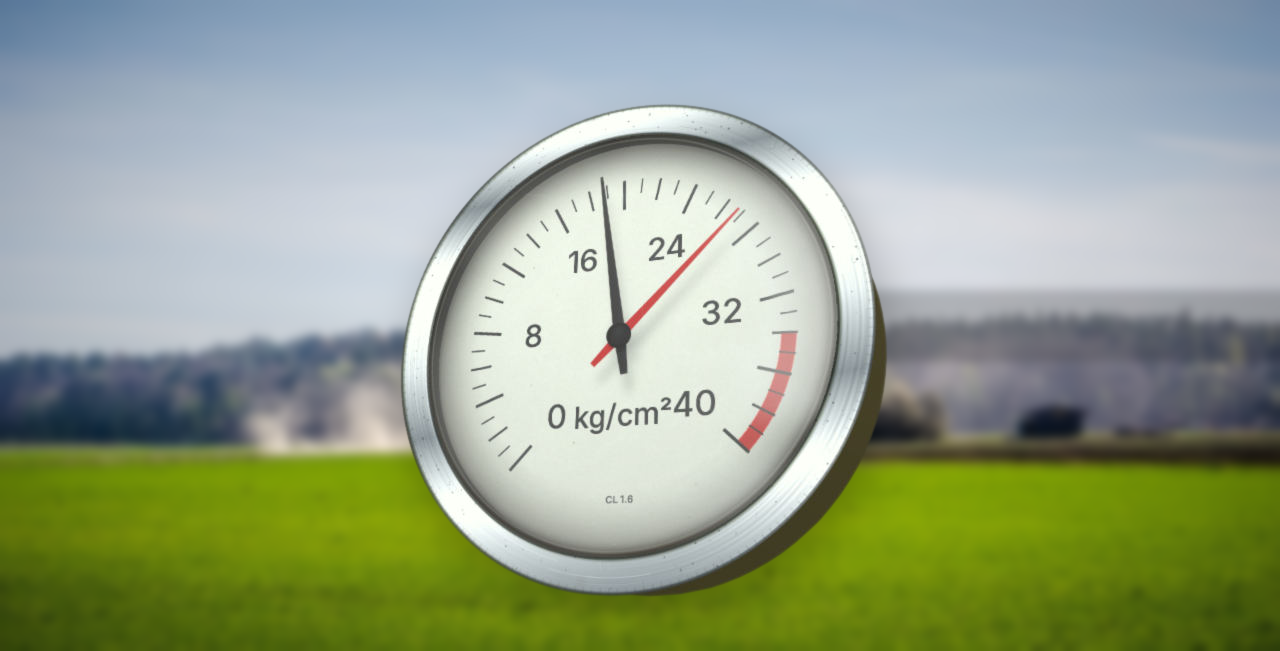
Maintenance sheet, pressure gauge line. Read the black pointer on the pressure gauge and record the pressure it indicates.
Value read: 19 kg/cm²
